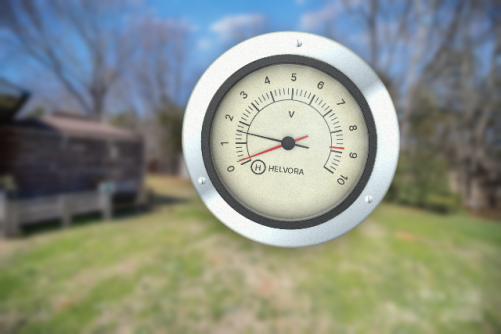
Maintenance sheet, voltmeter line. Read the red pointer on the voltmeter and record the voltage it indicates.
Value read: 0.2 V
